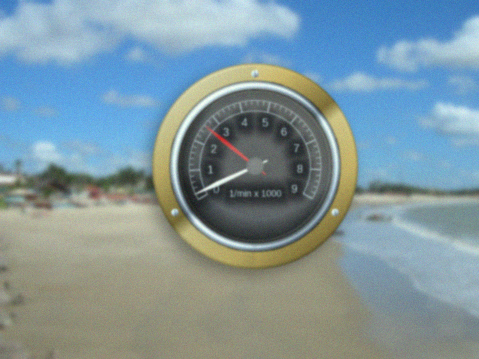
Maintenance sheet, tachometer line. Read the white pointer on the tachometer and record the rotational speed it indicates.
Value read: 200 rpm
